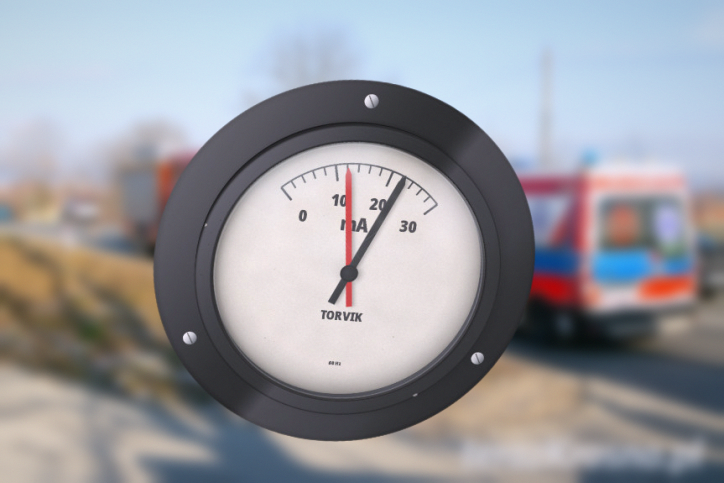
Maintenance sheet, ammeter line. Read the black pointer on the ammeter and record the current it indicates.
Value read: 22 mA
